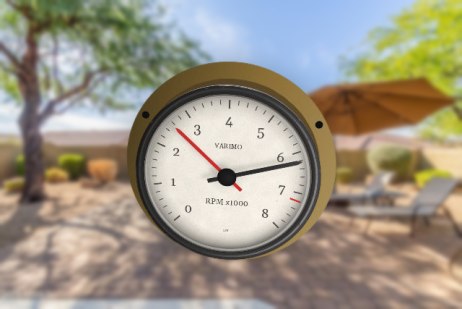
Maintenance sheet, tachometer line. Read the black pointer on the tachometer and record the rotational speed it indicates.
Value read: 6200 rpm
